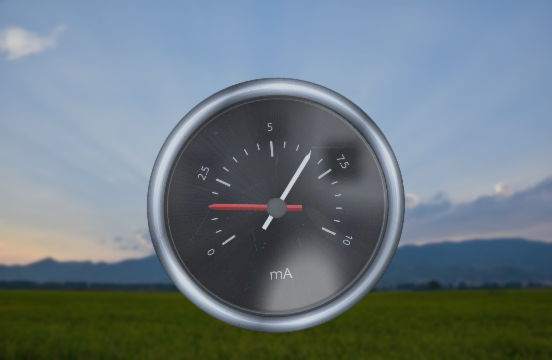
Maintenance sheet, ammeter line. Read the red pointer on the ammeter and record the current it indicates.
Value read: 1.5 mA
